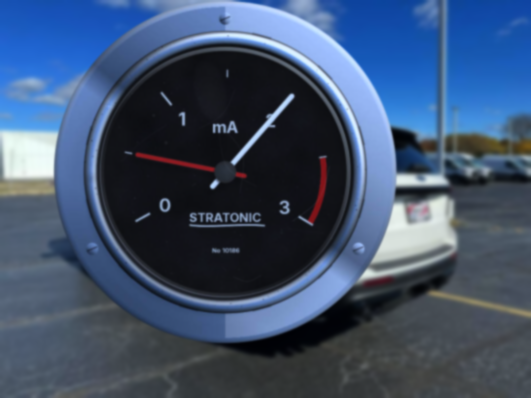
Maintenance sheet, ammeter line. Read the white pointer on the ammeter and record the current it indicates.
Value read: 2 mA
